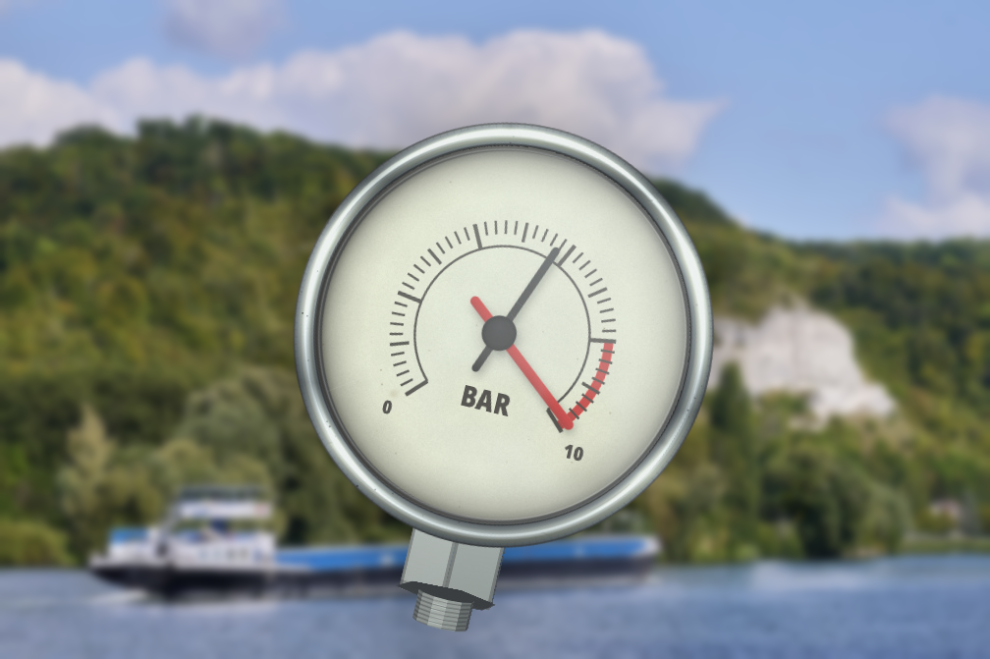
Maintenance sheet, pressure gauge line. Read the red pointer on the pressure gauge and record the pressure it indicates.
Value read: 9.8 bar
